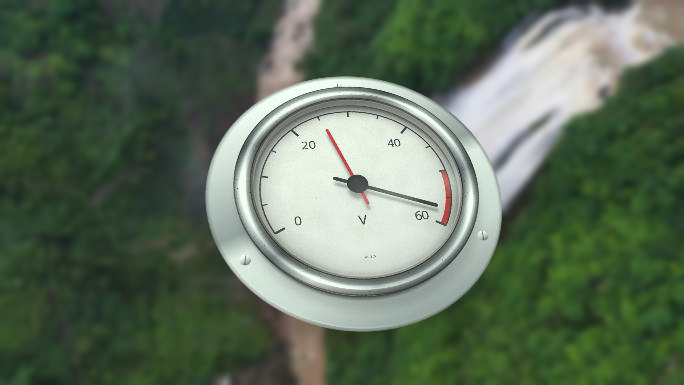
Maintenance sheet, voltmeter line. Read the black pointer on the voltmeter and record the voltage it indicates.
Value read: 57.5 V
